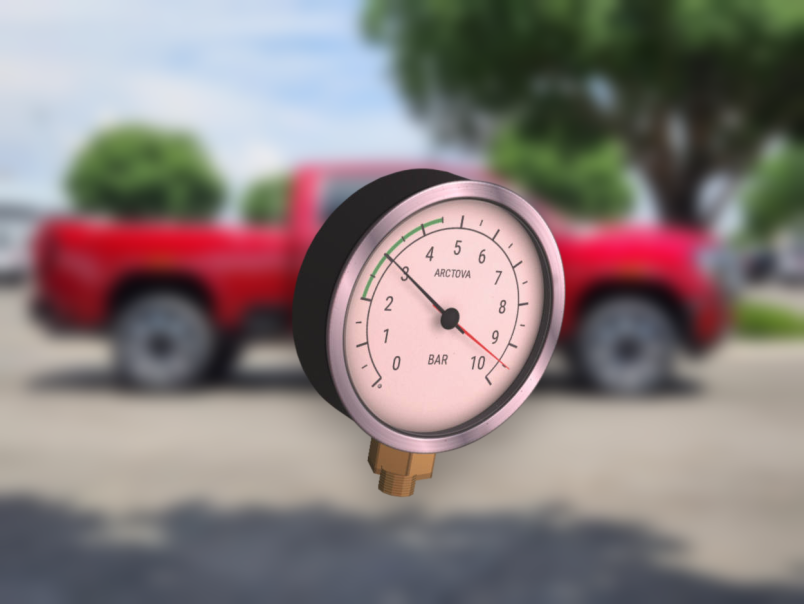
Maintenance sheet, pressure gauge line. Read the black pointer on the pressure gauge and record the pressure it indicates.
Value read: 3 bar
